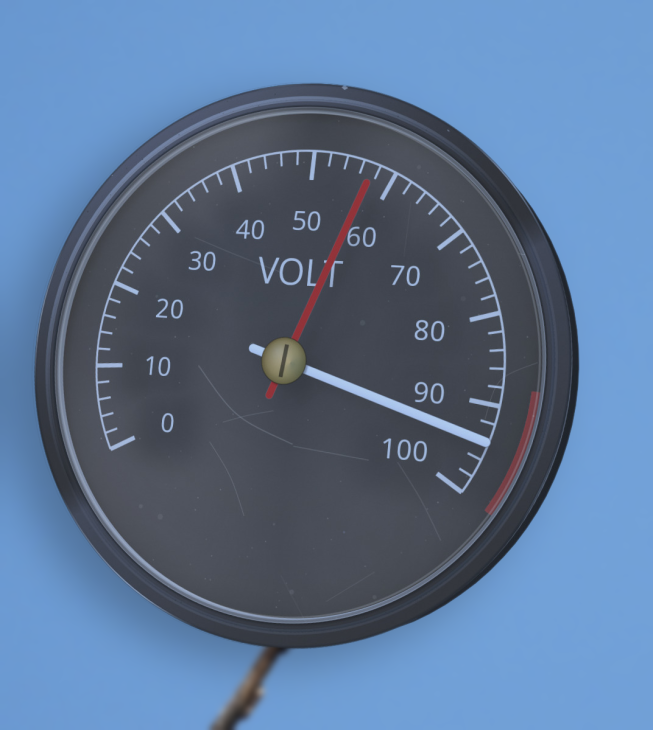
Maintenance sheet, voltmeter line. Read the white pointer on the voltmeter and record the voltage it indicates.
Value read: 94 V
